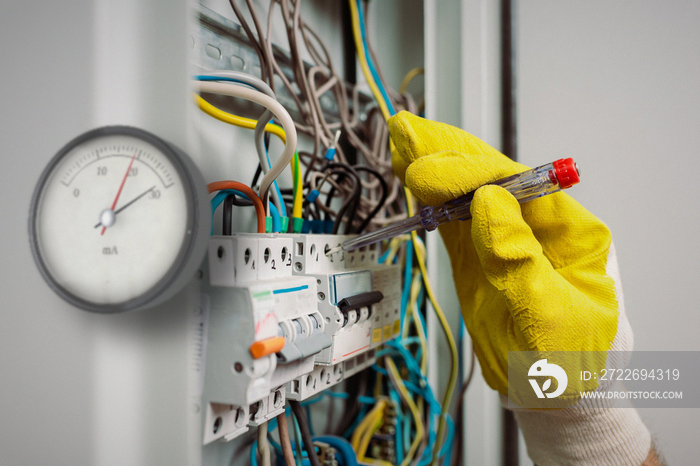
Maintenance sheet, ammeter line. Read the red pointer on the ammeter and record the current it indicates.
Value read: 20 mA
